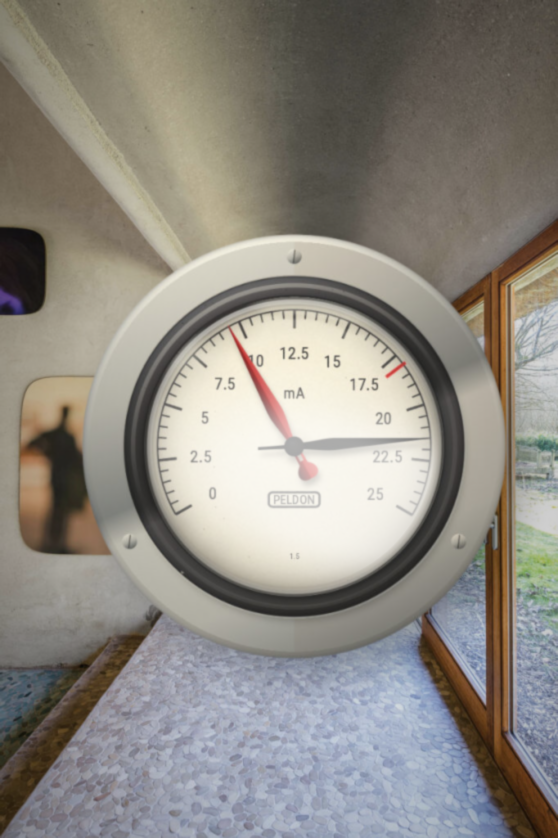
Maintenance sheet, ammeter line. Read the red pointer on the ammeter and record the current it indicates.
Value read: 9.5 mA
